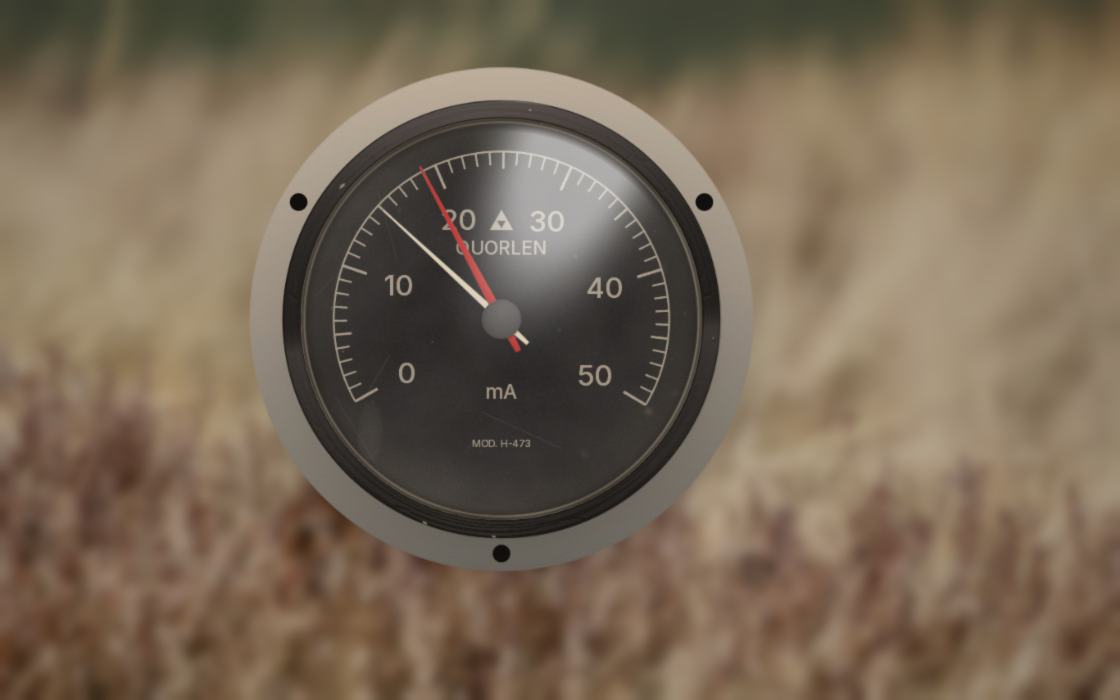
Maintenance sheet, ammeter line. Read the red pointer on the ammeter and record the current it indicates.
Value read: 19 mA
